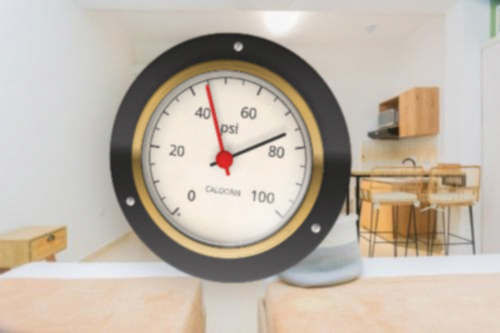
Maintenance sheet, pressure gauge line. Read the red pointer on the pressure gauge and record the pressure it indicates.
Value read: 45 psi
